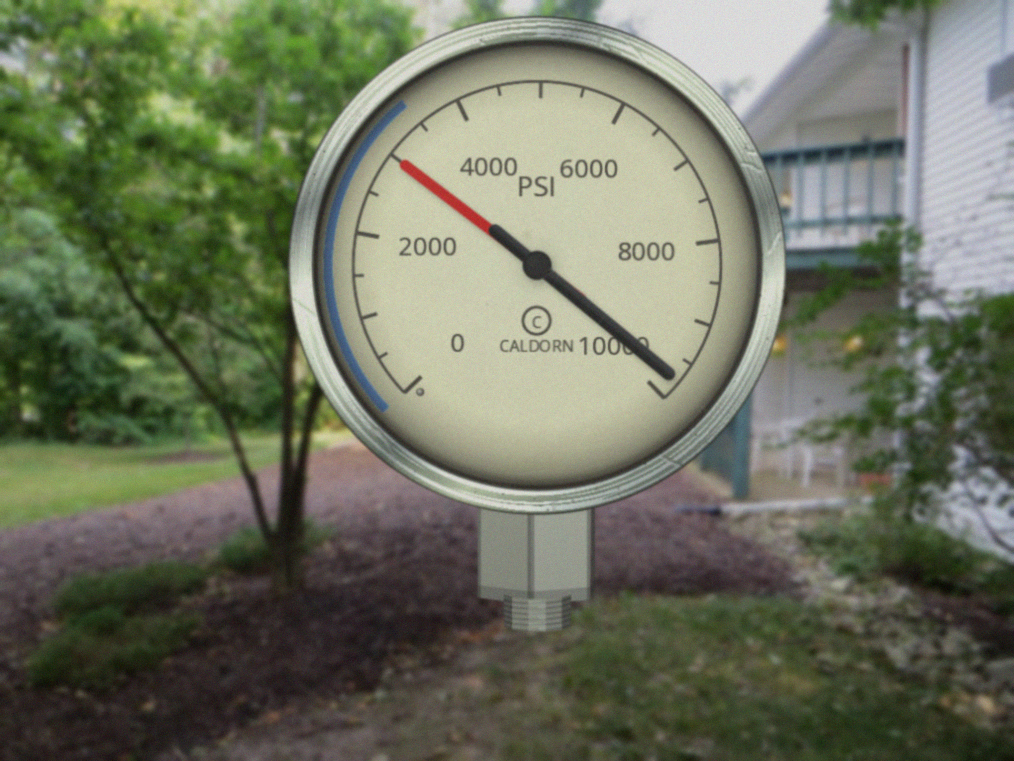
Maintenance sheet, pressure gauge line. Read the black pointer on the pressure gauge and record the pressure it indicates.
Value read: 9750 psi
